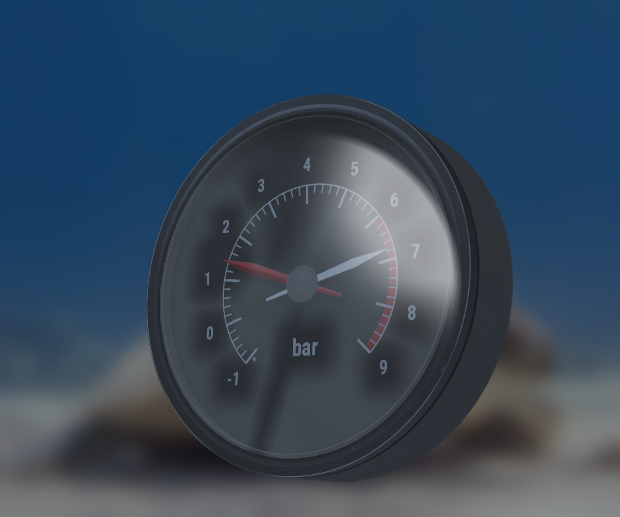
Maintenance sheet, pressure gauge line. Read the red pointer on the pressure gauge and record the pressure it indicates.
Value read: 1.4 bar
